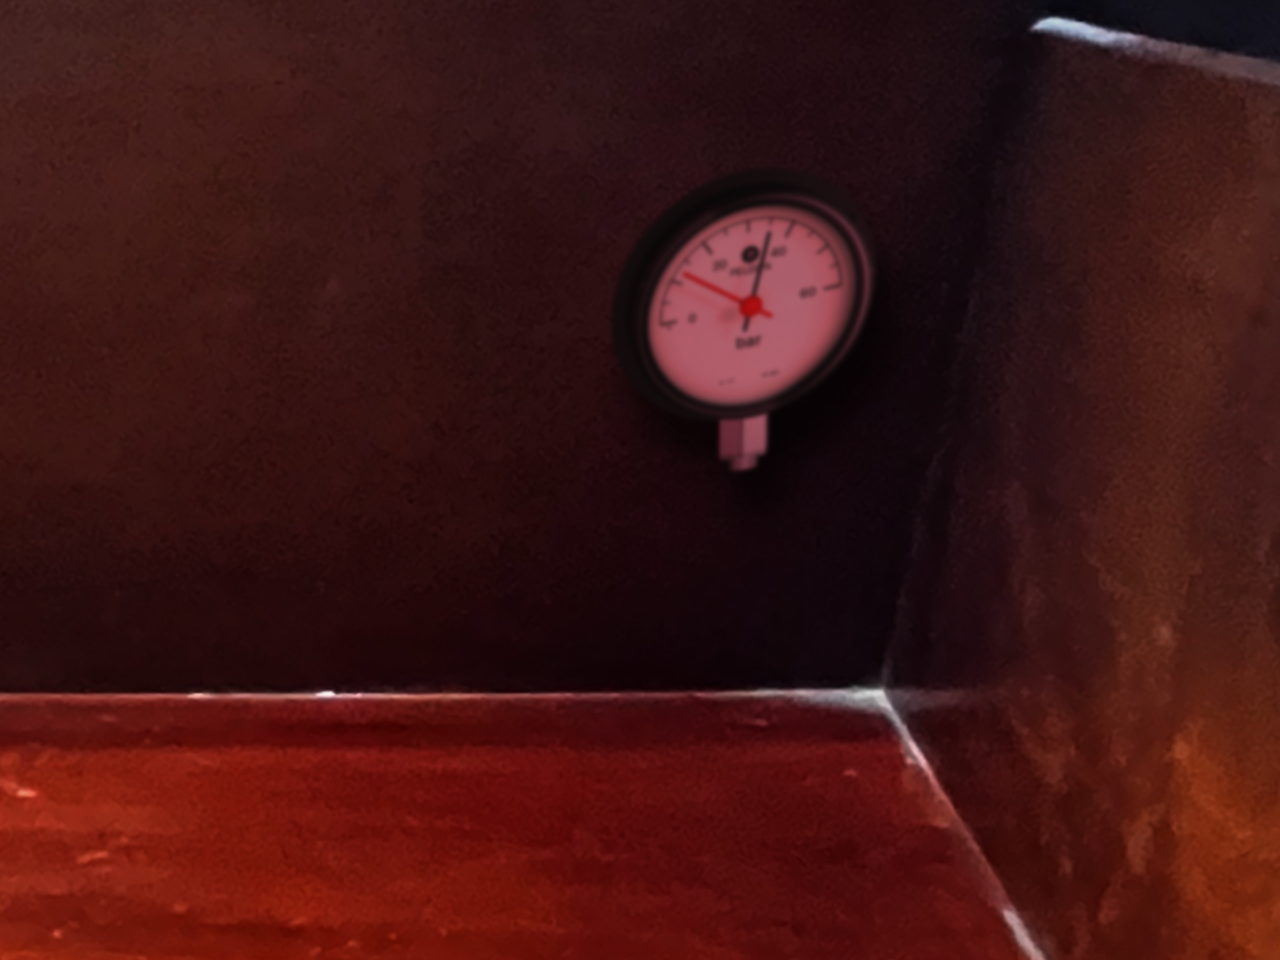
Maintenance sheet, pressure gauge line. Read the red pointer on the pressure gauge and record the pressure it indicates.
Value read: 12.5 bar
